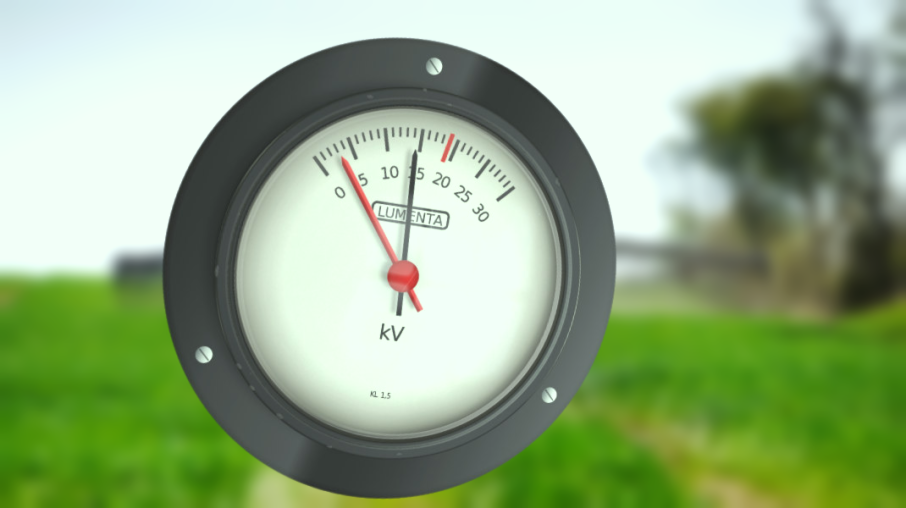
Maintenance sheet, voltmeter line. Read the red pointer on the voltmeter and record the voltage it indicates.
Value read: 3 kV
